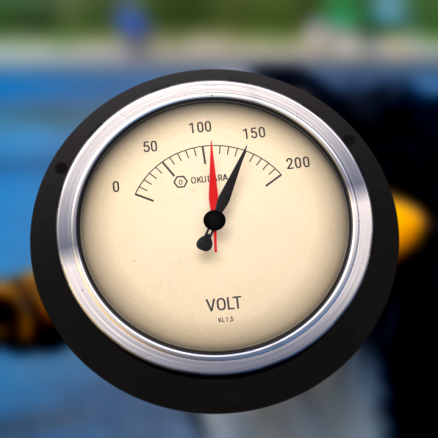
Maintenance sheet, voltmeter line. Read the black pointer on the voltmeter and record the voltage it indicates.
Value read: 150 V
